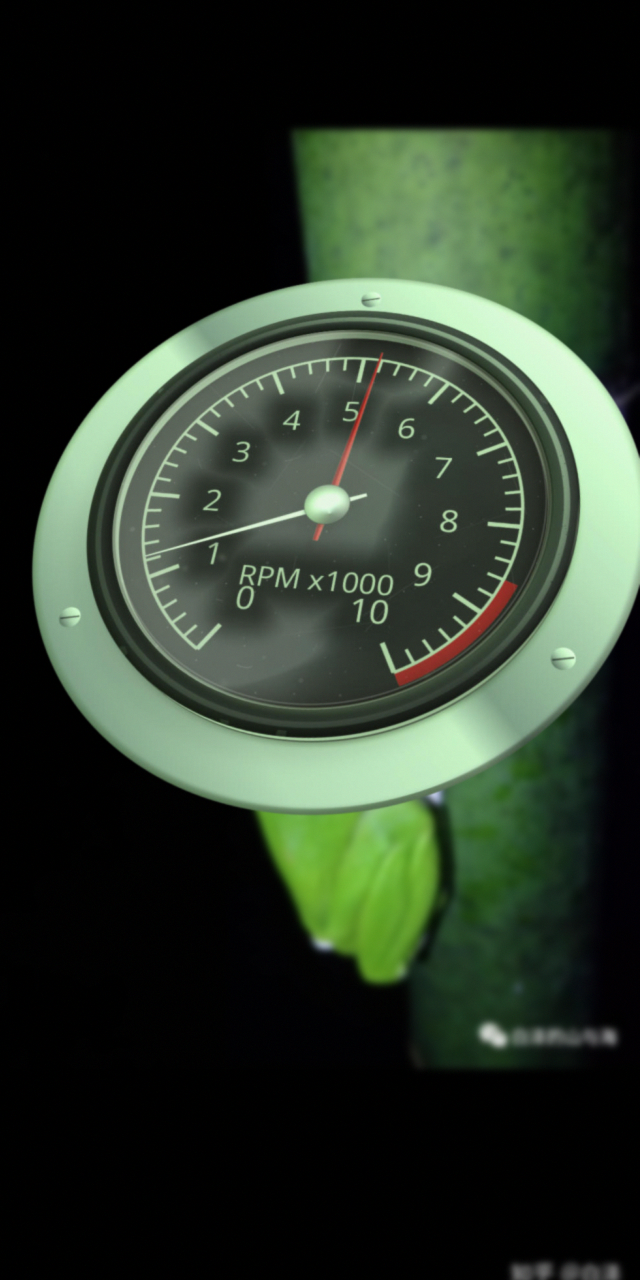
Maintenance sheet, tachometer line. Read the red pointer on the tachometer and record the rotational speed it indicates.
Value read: 5200 rpm
